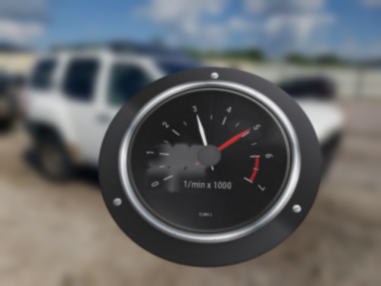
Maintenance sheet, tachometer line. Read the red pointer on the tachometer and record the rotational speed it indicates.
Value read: 5000 rpm
